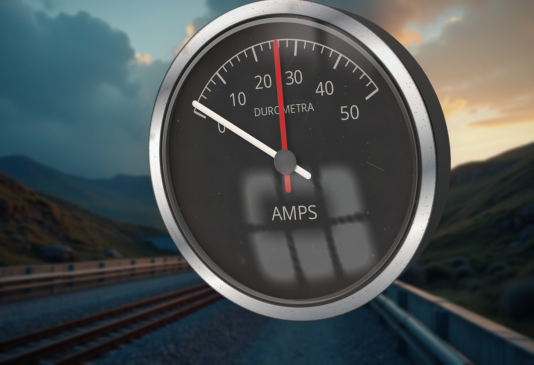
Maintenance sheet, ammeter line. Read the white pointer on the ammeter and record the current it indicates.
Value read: 2 A
